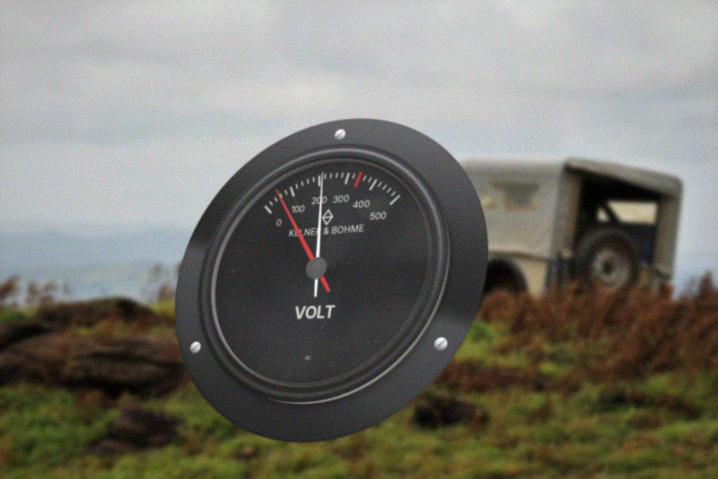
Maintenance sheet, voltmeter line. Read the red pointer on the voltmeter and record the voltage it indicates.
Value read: 60 V
